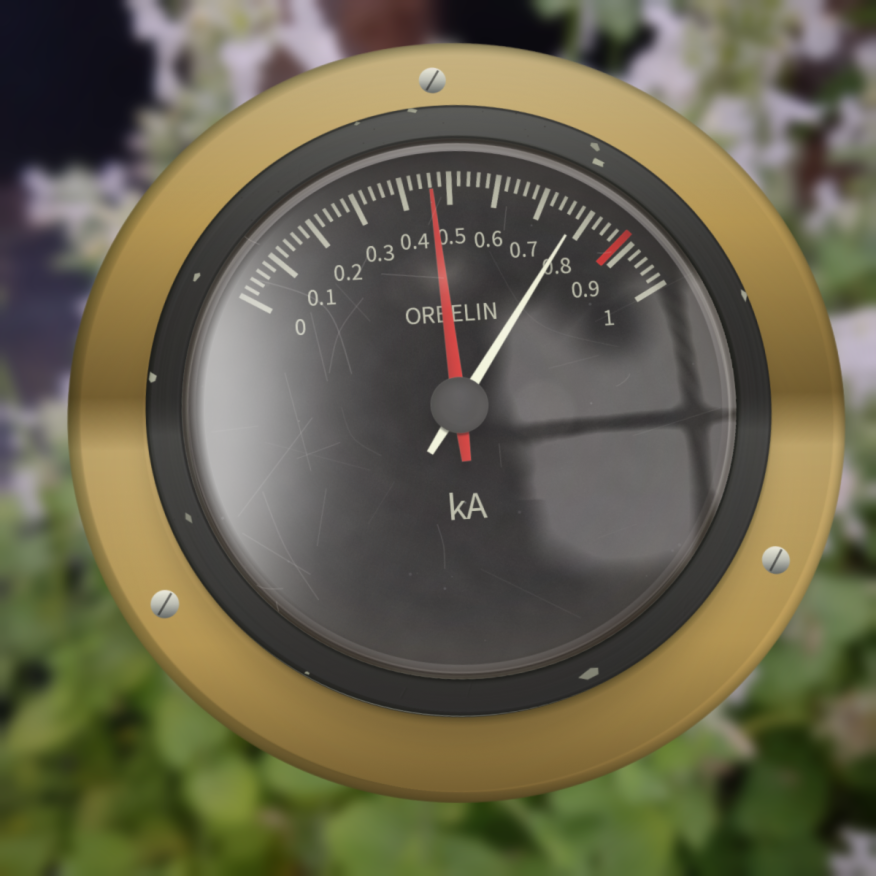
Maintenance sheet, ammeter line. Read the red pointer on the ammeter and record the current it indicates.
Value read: 0.46 kA
